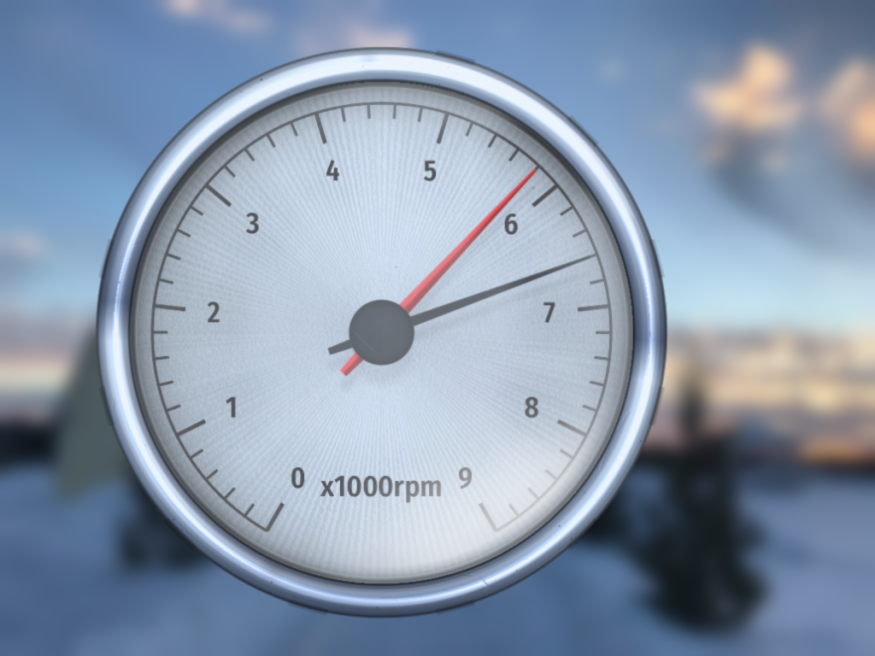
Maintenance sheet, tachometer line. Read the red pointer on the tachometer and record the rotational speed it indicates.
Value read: 5800 rpm
